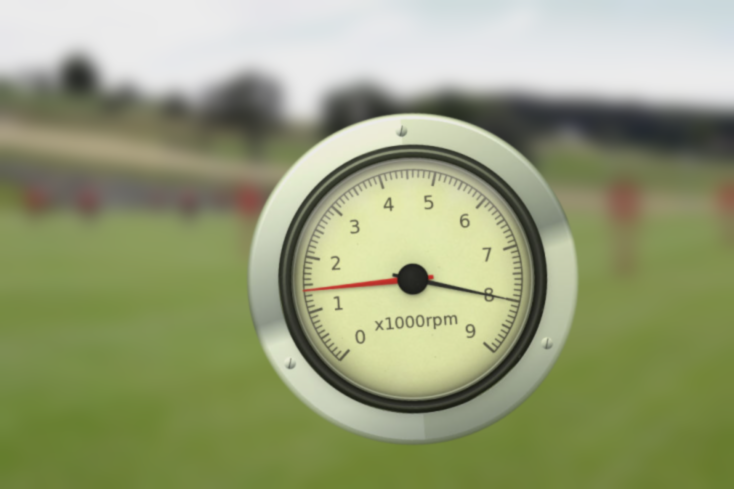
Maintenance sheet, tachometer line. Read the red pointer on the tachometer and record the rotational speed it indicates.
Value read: 1400 rpm
